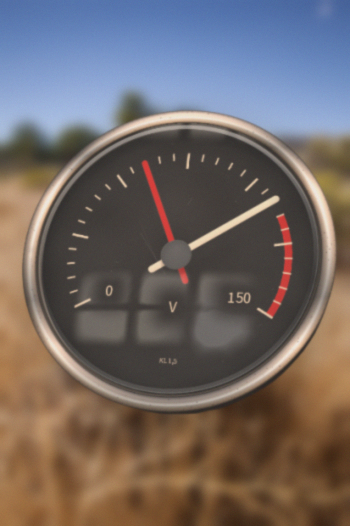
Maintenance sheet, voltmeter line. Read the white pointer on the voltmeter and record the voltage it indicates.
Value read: 110 V
